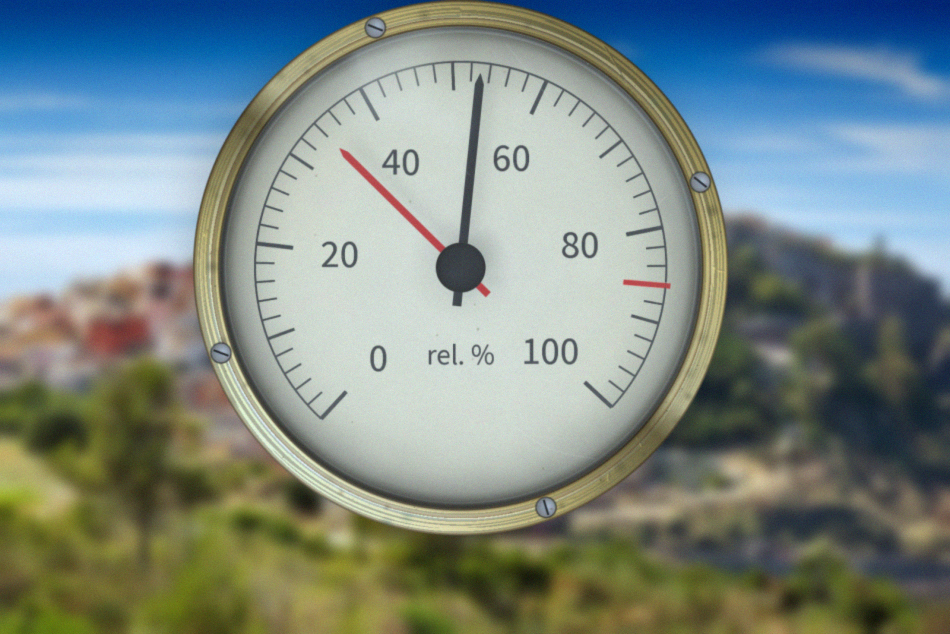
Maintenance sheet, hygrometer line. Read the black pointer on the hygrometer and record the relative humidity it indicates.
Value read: 53 %
